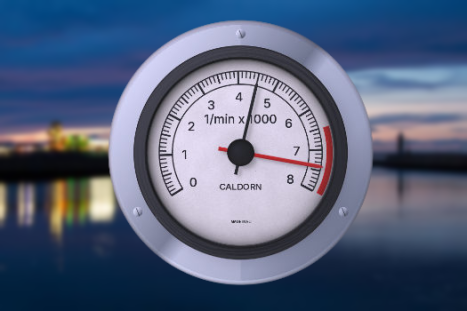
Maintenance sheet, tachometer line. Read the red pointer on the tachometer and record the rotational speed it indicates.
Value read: 7400 rpm
